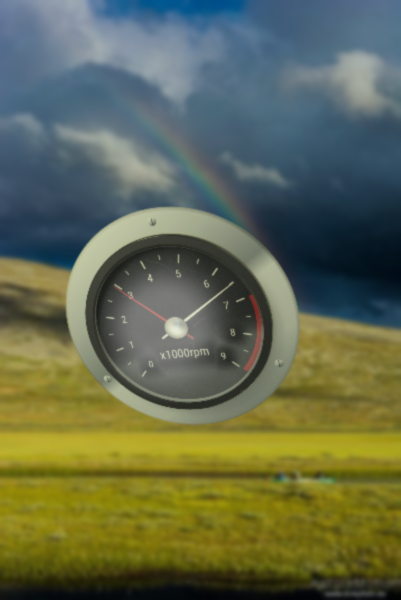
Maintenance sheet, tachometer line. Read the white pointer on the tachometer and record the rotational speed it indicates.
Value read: 6500 rpm
